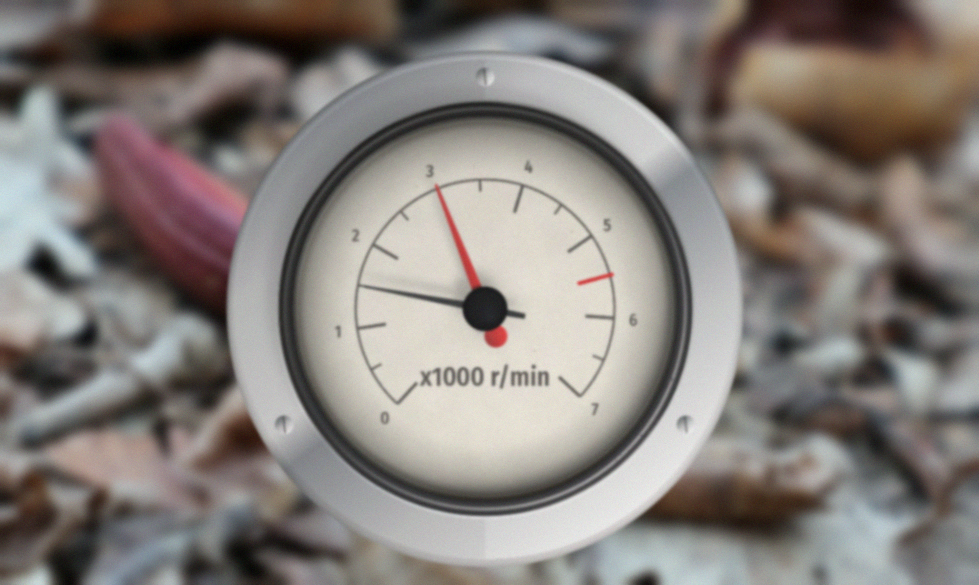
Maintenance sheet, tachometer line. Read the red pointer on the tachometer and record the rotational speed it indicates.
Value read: 3000 rpm
